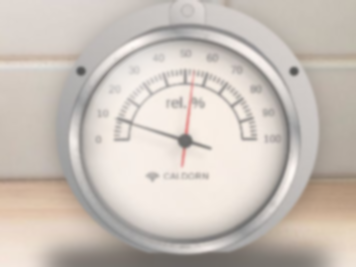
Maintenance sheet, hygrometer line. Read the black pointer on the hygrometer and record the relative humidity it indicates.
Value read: 10 %
